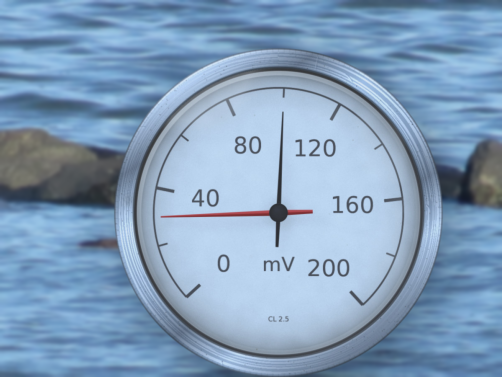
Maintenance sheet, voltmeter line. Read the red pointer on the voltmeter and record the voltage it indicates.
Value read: 30 mV
